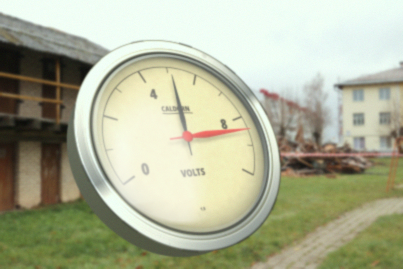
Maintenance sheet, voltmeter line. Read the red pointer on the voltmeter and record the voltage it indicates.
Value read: 8.5 V
